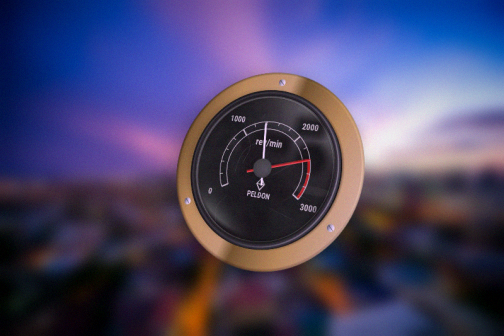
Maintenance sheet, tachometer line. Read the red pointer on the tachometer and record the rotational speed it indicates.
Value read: 2400 rpm
